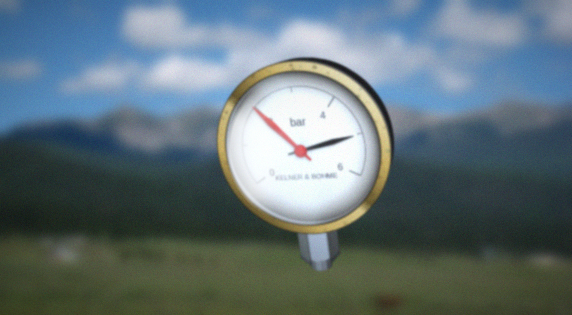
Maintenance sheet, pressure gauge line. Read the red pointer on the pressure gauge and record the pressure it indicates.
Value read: 2 bar
